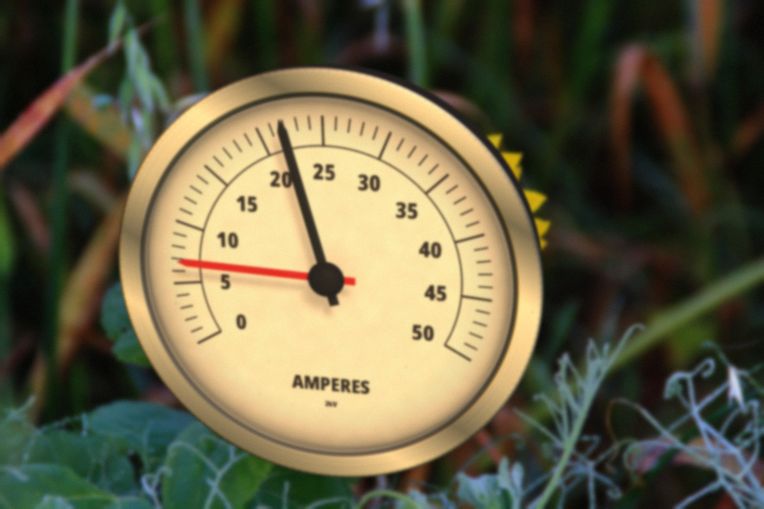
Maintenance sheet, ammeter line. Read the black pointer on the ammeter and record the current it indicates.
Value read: 22 A
